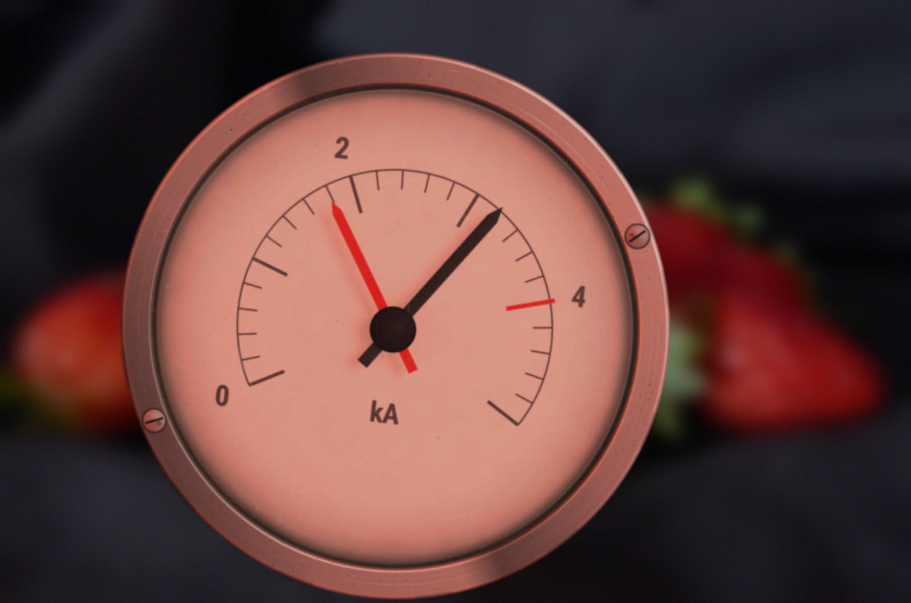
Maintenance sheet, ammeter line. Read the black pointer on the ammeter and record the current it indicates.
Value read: 3.2 kA
